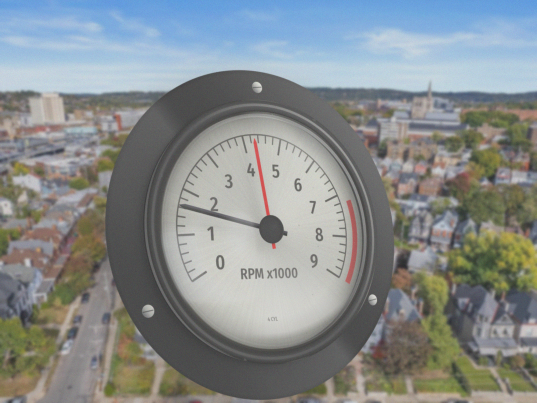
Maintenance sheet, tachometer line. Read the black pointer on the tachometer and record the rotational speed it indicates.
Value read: 1600 rpm
